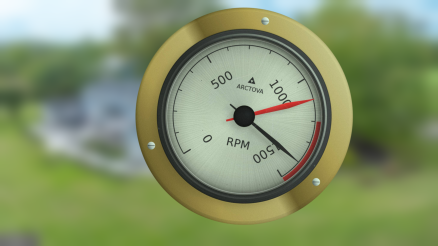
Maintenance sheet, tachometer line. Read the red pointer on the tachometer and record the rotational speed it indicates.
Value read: 1100 rpm
